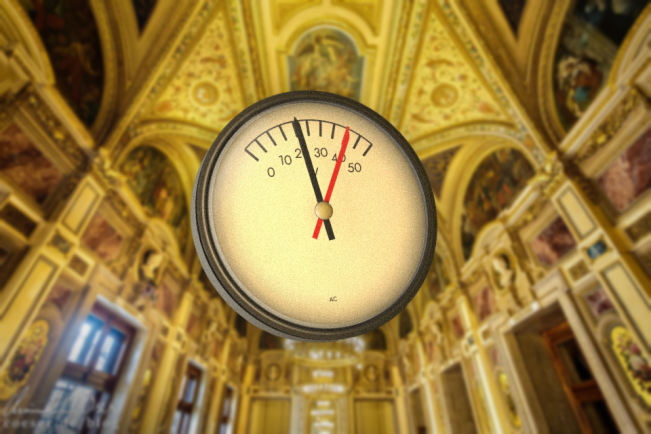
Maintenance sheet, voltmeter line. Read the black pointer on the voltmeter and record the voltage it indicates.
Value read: 20 V
